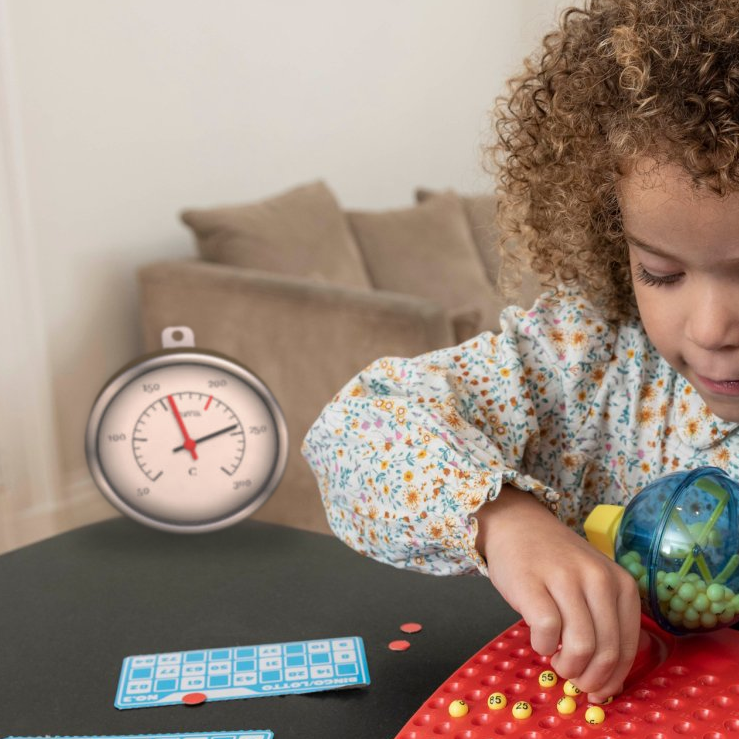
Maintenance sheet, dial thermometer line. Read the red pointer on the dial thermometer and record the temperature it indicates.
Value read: 160 °C
